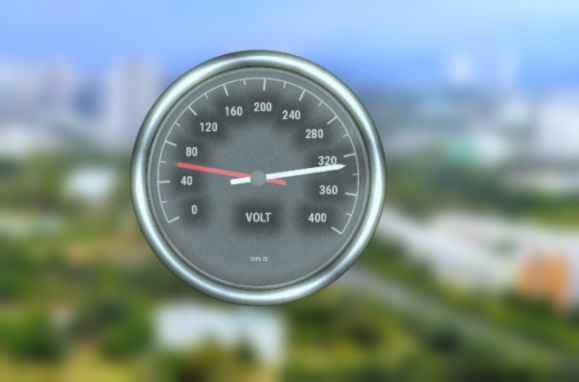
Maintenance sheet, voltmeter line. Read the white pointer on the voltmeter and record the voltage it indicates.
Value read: 330 V
